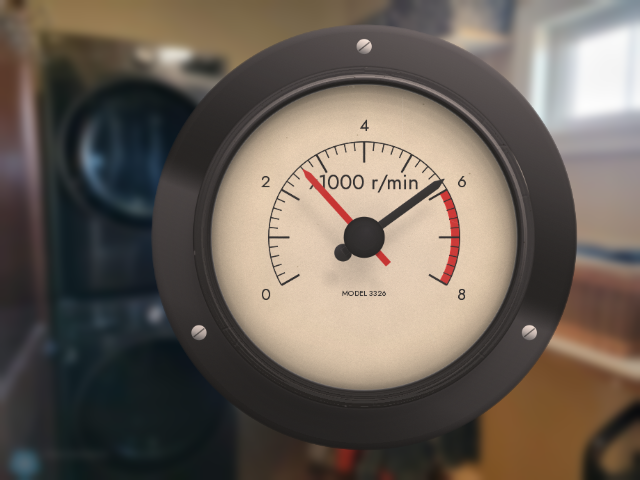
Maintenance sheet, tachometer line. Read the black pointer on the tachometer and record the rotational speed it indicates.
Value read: 5800 rpm
